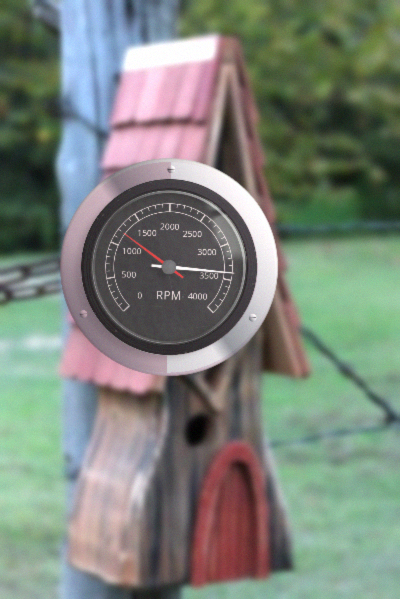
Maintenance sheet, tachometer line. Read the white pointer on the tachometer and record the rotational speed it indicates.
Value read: 3400 rpm
